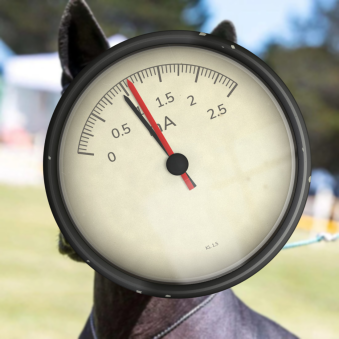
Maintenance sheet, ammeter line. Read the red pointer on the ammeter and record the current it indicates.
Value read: 1.1 mA
